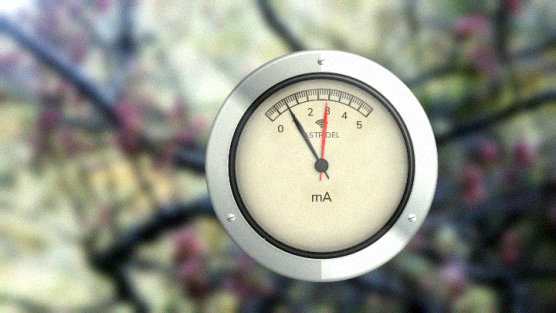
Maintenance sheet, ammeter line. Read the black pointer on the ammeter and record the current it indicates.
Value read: 1 mA
